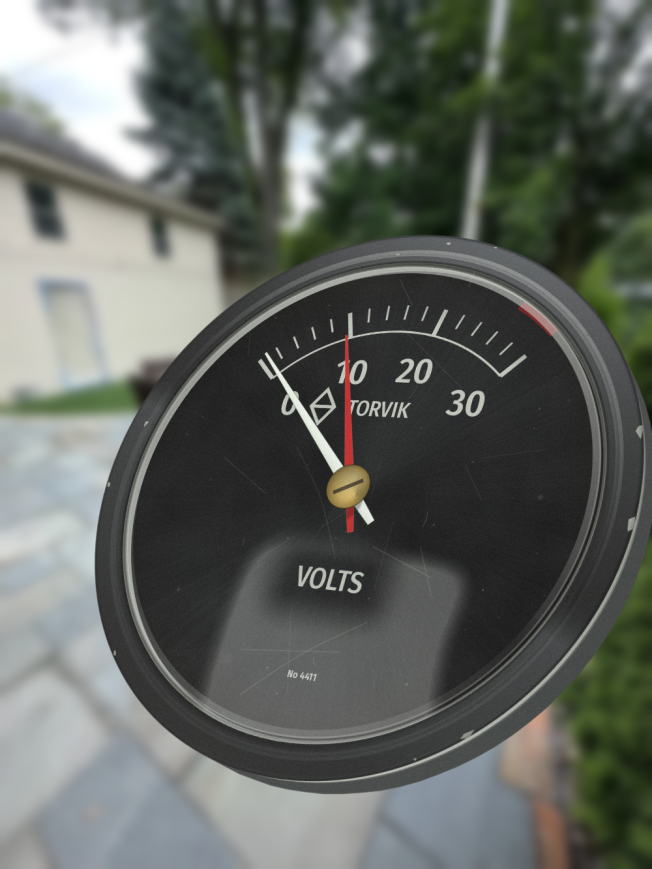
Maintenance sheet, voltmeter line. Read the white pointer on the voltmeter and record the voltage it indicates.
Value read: 1 V
